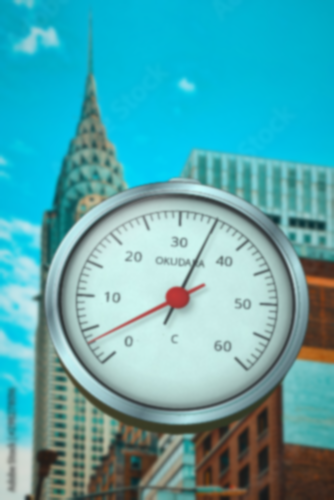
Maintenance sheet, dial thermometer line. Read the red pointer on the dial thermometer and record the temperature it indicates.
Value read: 3 °C
